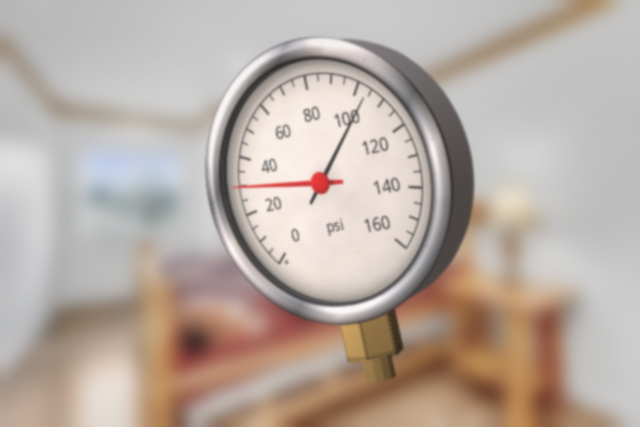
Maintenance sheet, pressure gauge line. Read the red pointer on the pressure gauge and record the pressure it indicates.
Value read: 30 psi
